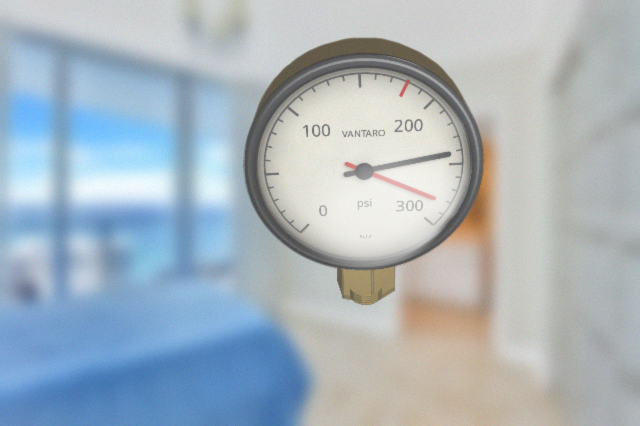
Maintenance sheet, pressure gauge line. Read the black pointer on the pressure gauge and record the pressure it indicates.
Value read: 240 psi
